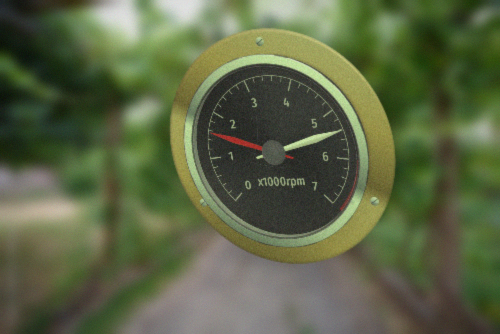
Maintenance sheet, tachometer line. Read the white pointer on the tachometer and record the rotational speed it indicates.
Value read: 5400 rpm
